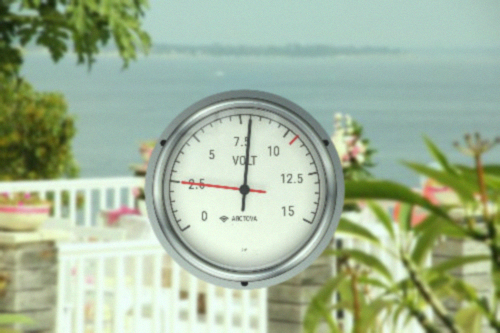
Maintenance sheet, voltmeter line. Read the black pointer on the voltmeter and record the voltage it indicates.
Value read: 8 V
